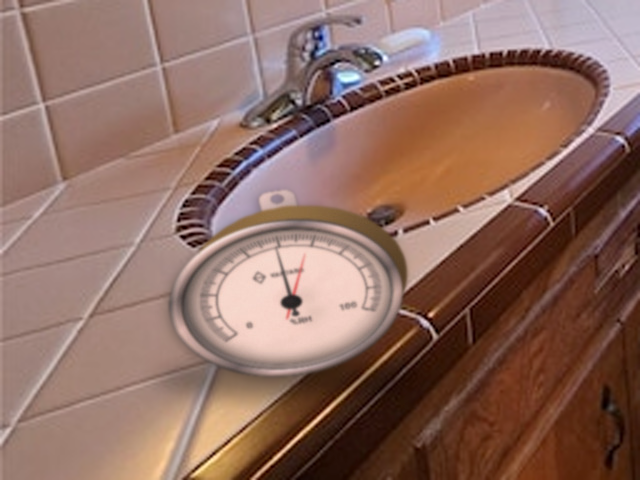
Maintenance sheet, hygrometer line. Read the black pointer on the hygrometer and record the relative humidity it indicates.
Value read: 50 %
